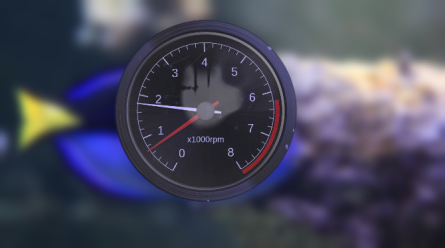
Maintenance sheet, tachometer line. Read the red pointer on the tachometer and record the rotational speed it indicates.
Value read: 700 rpm
